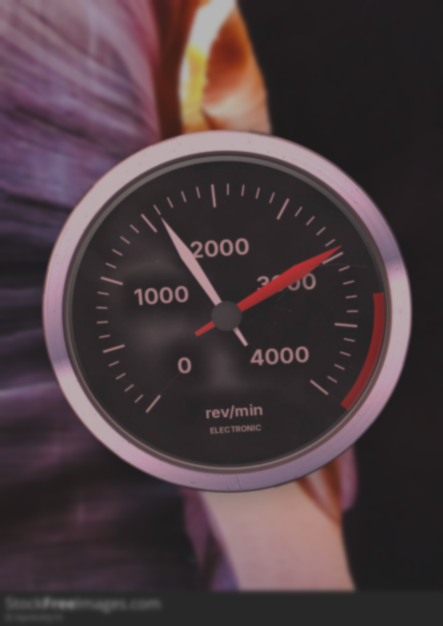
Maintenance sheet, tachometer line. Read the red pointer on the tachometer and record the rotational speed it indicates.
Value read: 2950 rpm
